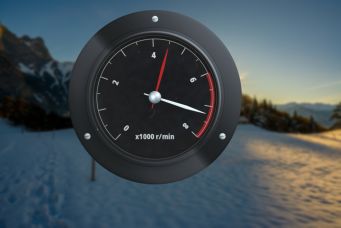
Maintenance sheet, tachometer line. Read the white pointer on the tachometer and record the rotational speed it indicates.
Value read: 7250 rpm
